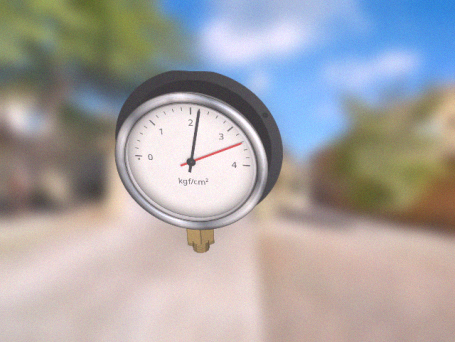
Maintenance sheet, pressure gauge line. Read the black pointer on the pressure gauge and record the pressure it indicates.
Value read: 2.2 kg/cm²
